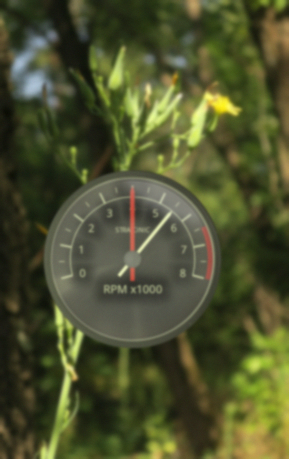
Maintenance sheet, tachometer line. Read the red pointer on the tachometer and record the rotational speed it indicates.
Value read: 4000 rpm
